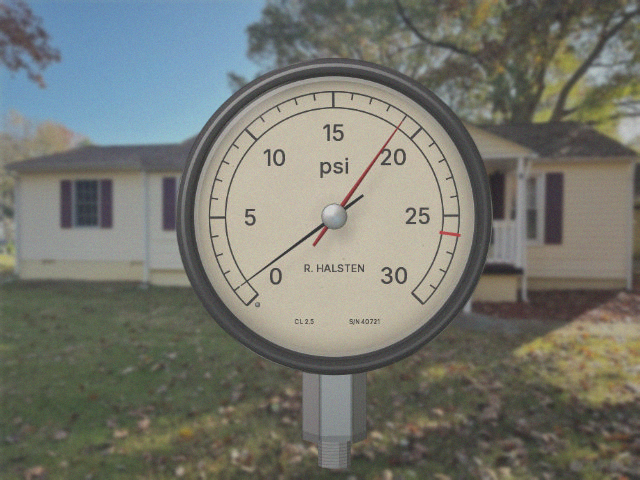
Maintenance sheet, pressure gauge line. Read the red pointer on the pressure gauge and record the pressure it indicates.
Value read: 19 psi
